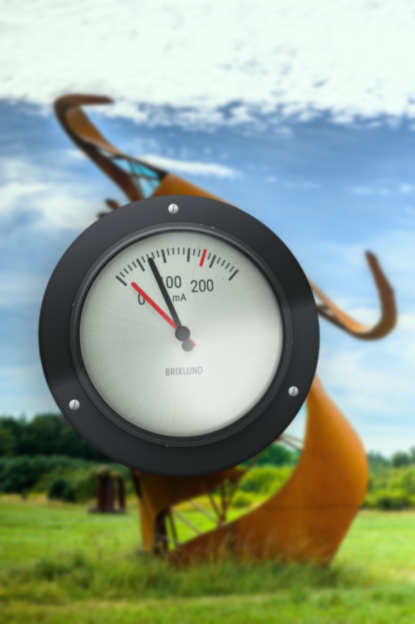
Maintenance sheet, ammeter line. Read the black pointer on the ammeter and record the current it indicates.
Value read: 70 mA
